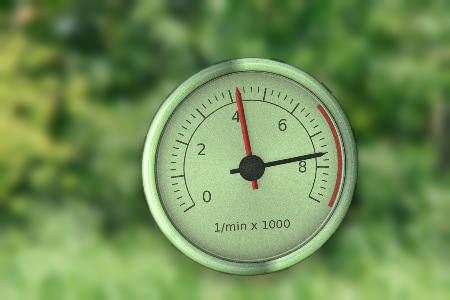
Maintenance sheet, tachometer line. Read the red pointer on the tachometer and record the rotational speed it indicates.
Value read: 4200 rpm
